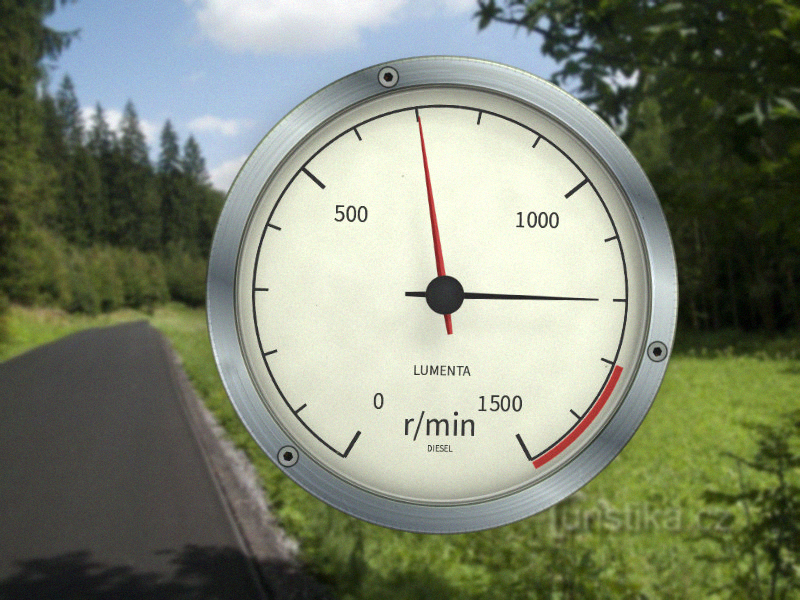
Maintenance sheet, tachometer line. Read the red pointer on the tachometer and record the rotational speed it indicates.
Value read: 700 rpm
